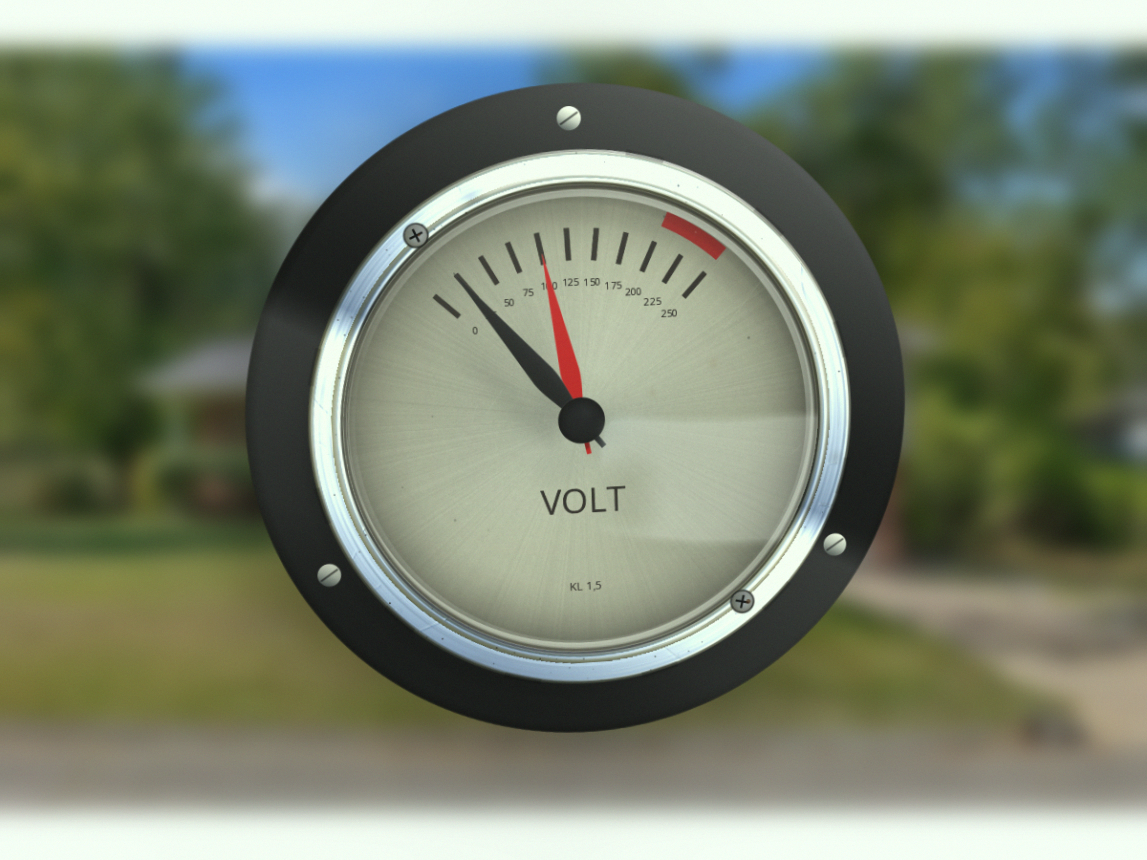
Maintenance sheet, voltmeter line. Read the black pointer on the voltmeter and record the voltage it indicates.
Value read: 25 V
